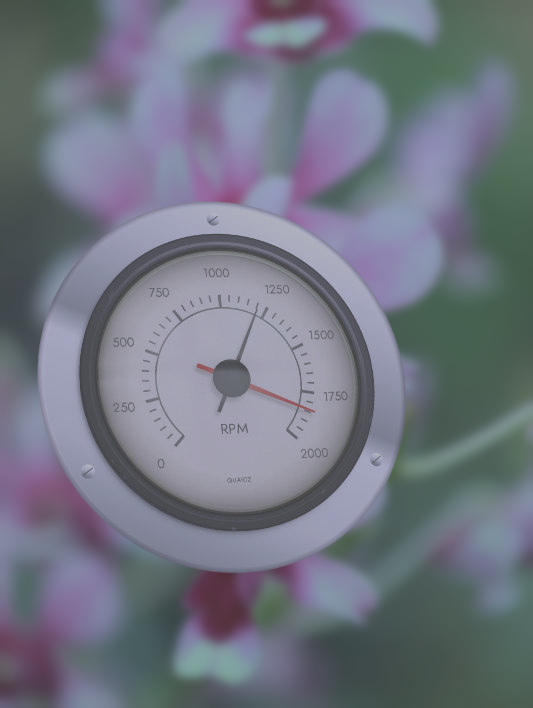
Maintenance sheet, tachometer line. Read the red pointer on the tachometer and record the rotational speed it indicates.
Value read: 1850 rpm
